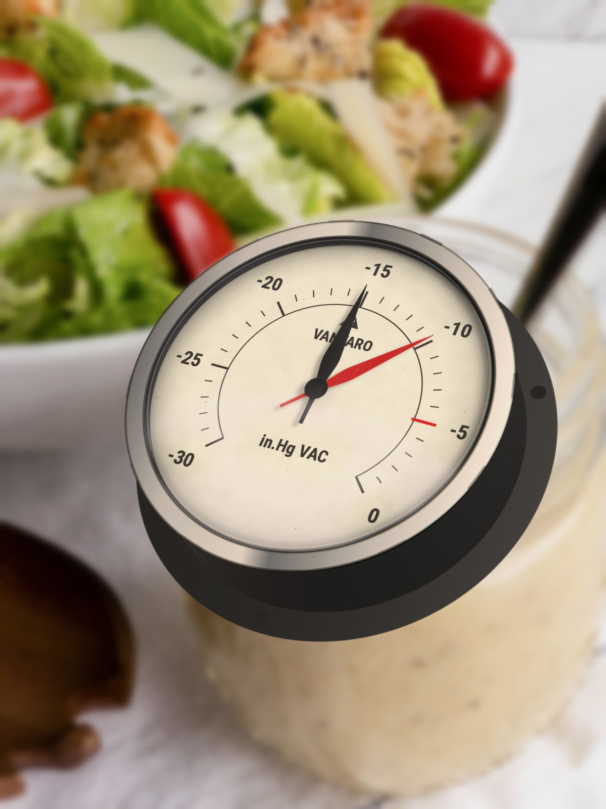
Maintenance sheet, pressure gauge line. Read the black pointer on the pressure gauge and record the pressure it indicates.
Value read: -15 inHg
